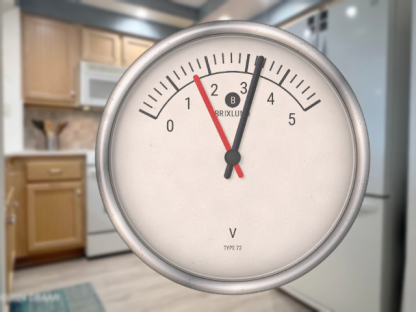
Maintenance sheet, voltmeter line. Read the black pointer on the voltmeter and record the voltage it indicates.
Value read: 3.3 V
